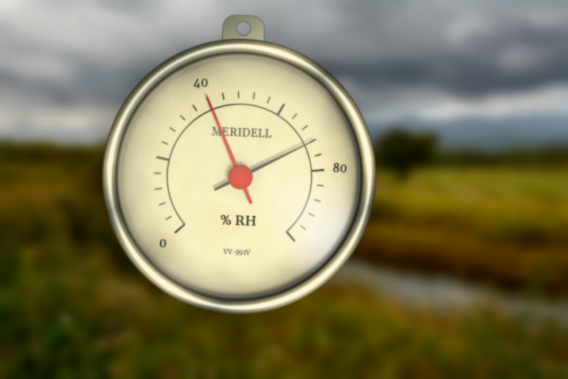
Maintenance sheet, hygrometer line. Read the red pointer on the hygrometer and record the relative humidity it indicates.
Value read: 40 %
